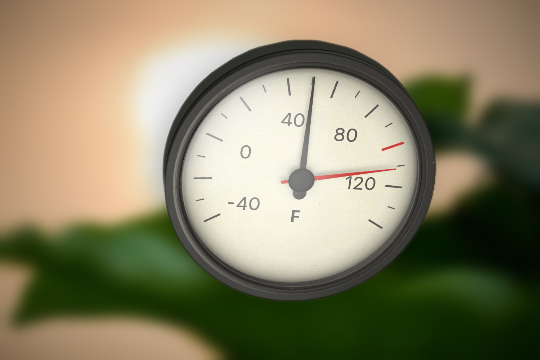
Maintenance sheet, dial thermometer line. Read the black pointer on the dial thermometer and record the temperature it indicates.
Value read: 50 °F
